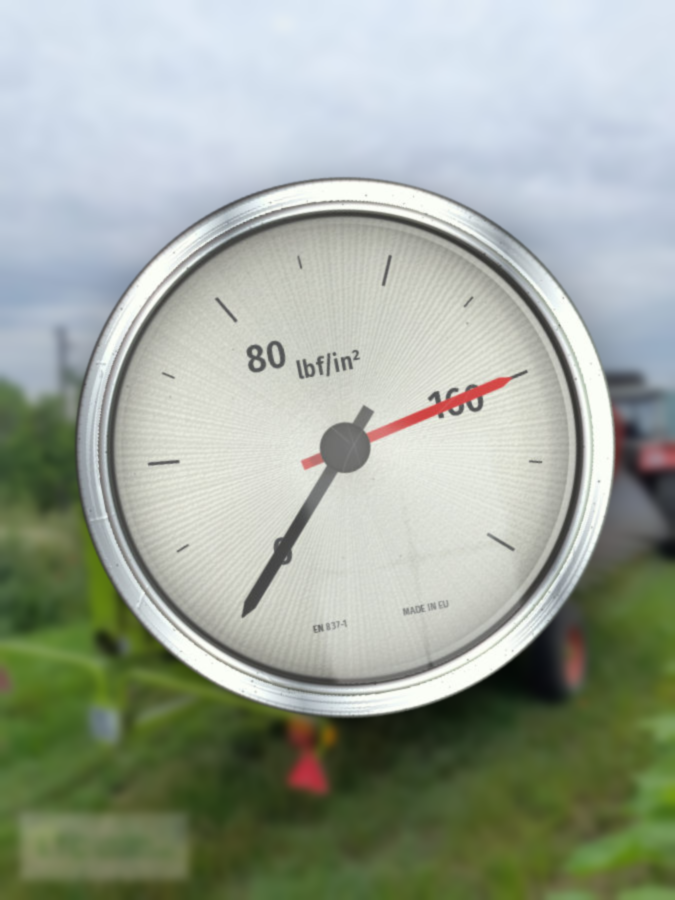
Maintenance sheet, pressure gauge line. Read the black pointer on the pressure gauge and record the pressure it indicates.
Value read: 0 psi
